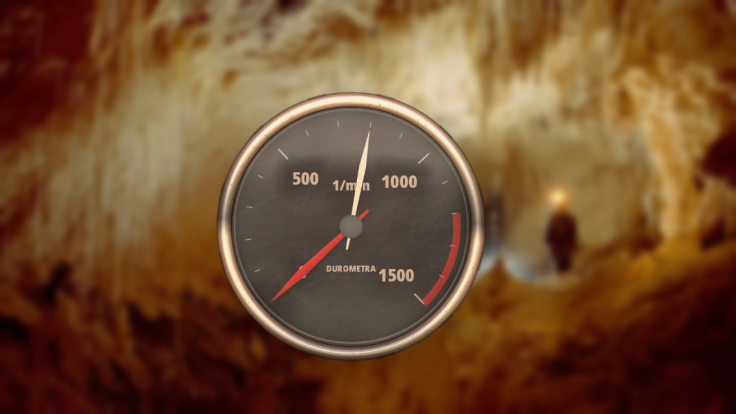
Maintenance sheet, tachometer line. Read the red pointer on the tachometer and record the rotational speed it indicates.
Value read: 0 rpm
